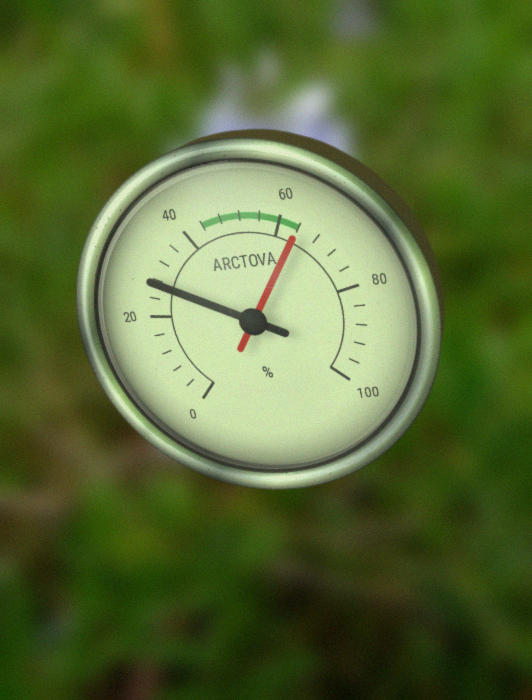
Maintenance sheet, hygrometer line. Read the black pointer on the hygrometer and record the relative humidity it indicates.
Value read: 28 %
